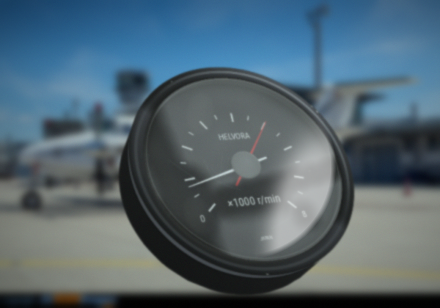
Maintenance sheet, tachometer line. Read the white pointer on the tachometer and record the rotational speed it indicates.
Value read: 750 rpm
